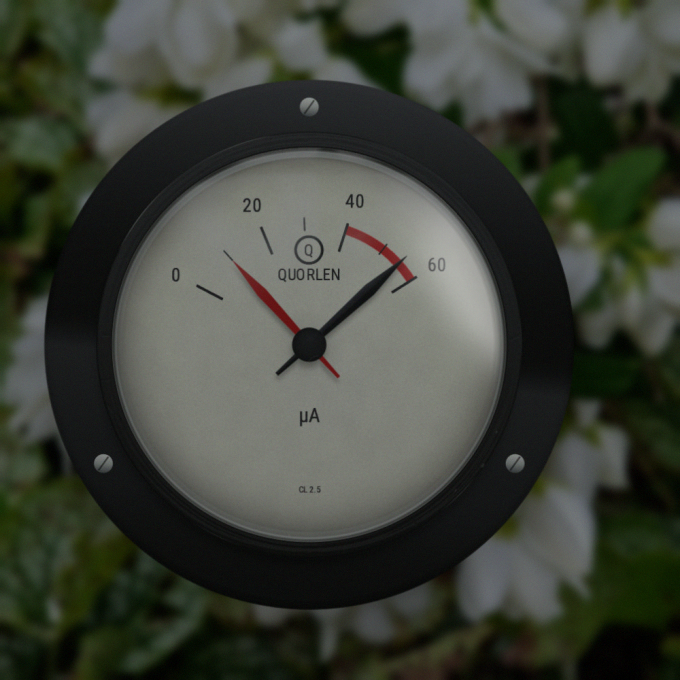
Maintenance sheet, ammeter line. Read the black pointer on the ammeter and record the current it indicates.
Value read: 55 µA
